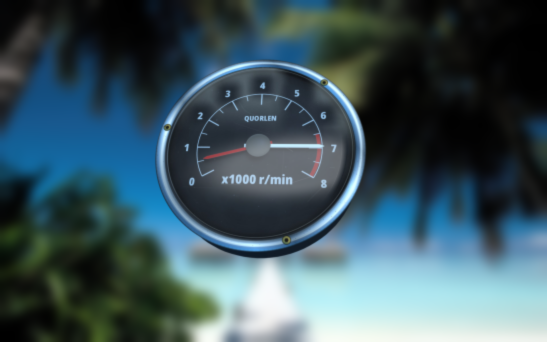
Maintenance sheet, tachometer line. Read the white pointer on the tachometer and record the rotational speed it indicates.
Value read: 7000 rpm
